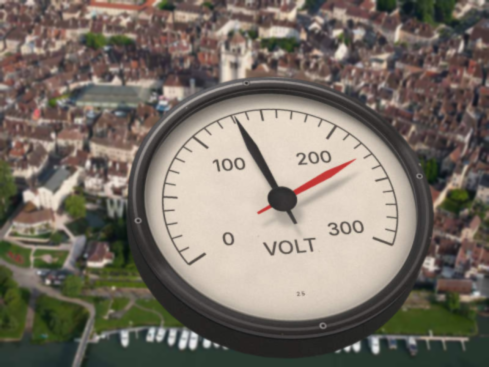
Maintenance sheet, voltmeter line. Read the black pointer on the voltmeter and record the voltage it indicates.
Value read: 130 V
